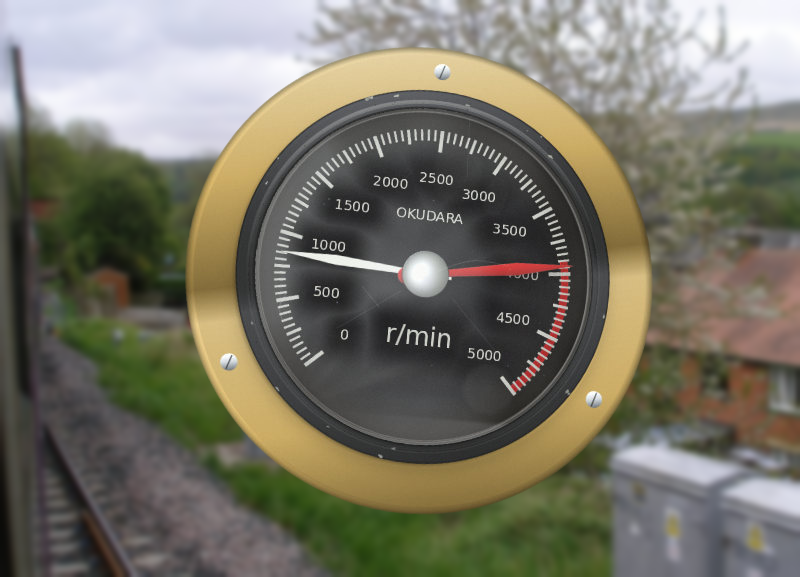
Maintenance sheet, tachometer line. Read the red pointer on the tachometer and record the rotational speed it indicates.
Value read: 3950 rpm
